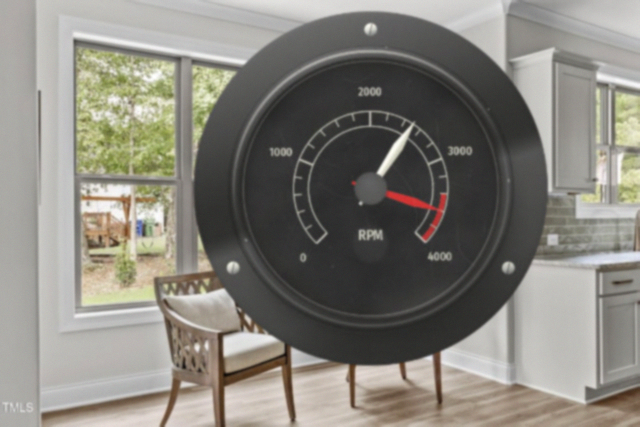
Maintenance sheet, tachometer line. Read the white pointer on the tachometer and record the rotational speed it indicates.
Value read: 2500 rpm
